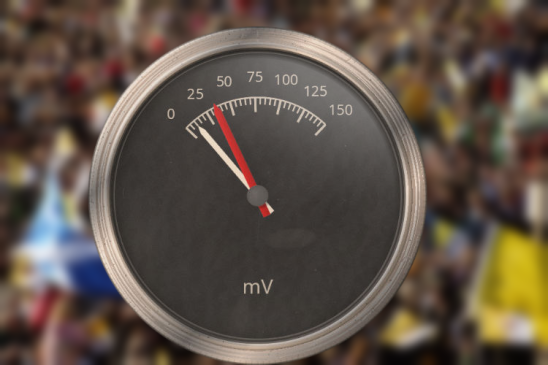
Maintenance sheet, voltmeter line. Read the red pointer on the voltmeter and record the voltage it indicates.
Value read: 35 mV
